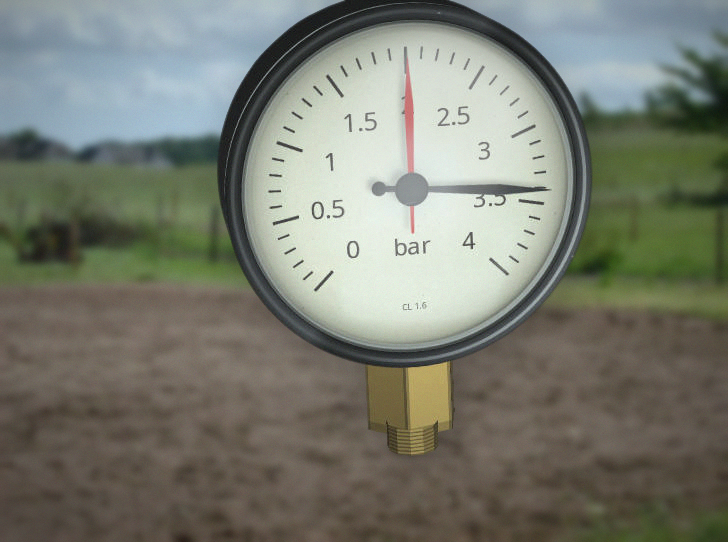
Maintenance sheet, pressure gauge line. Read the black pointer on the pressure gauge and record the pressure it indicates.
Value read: 3.4 bar
